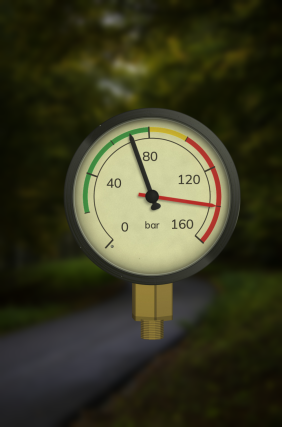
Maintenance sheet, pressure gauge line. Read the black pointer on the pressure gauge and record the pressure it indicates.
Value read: 70 bar
